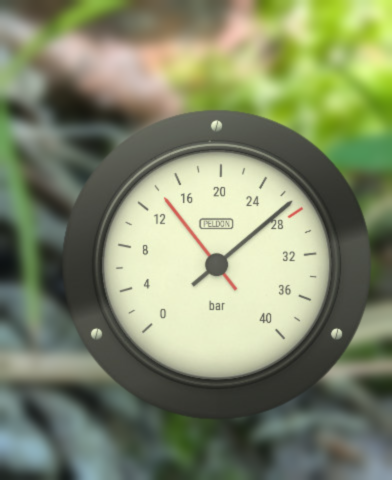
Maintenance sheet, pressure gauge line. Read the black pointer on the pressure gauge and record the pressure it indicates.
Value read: 27 bar
